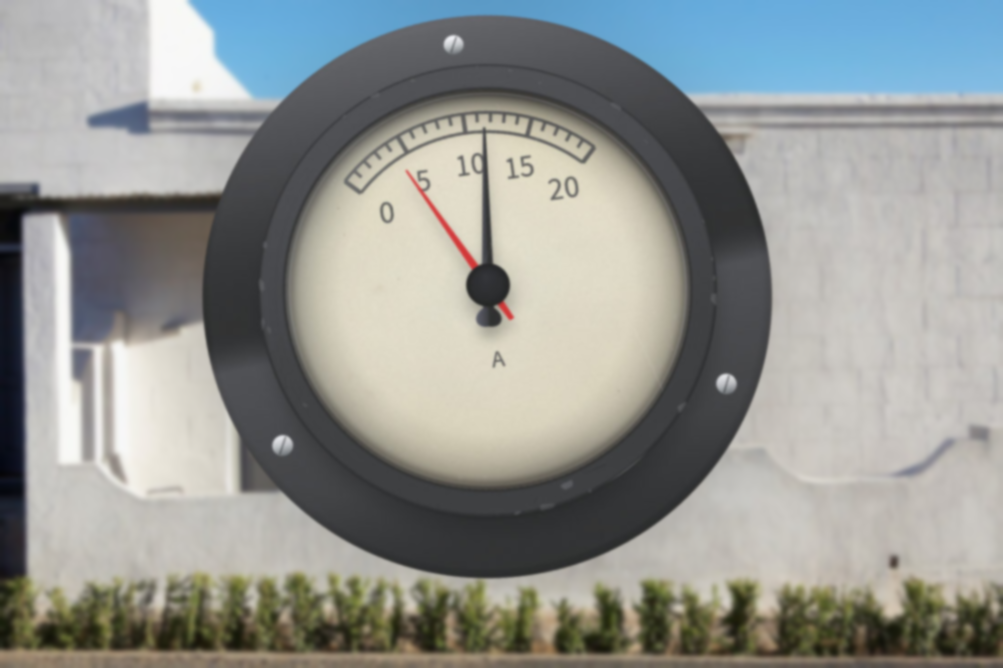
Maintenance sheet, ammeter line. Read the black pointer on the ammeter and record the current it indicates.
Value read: 11.5 A
